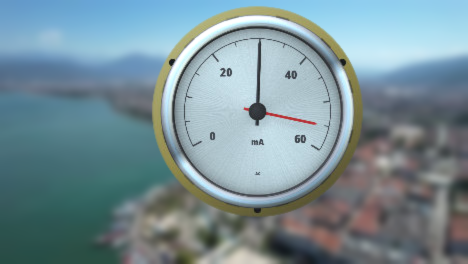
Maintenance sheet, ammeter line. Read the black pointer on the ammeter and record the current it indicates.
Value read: 30 mA
